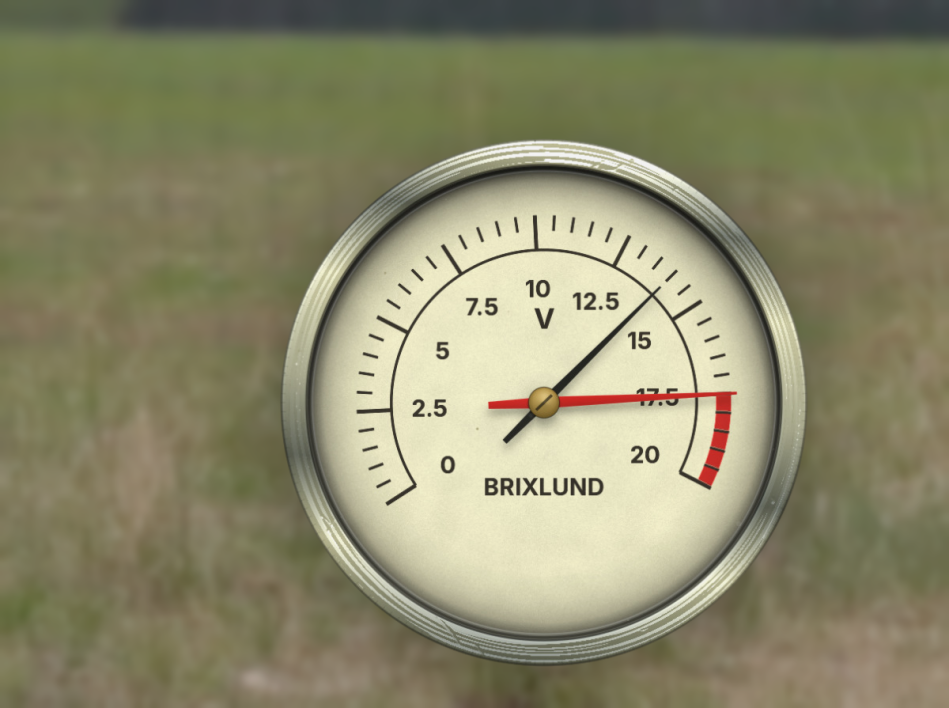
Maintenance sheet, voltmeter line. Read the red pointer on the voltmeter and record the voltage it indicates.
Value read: 17.5 V
